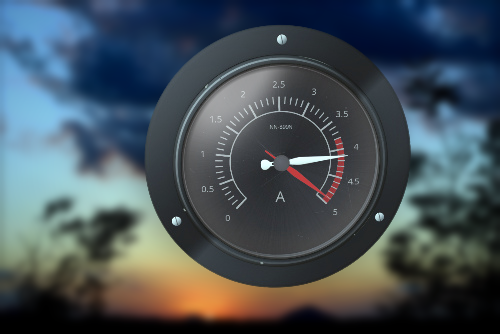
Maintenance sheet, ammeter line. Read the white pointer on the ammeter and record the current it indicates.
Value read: 4.1 A
